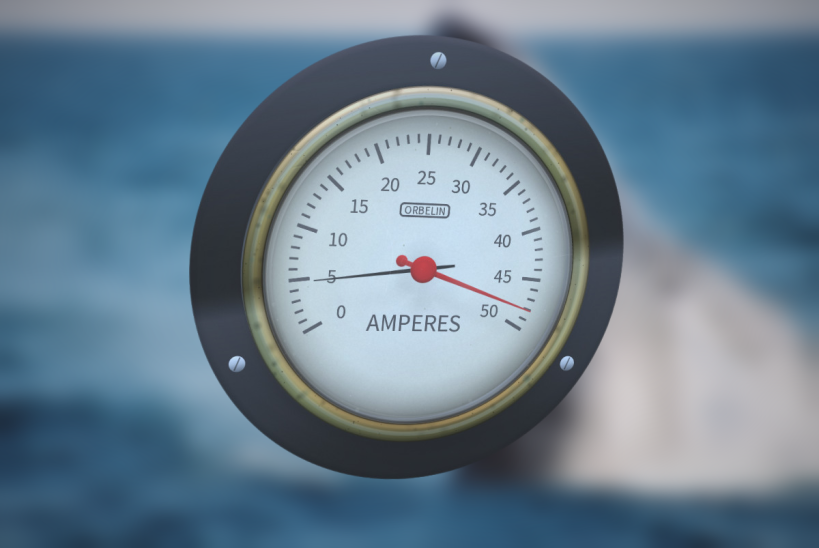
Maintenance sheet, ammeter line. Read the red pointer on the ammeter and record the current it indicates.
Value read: 48 A
